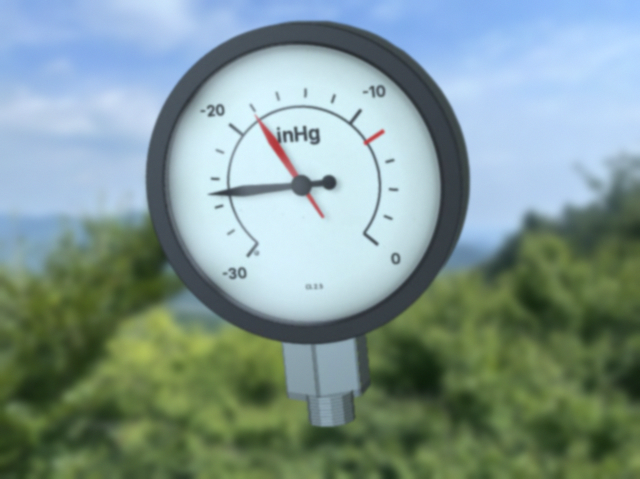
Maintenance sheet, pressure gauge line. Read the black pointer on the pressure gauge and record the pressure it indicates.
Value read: -25 inHg
